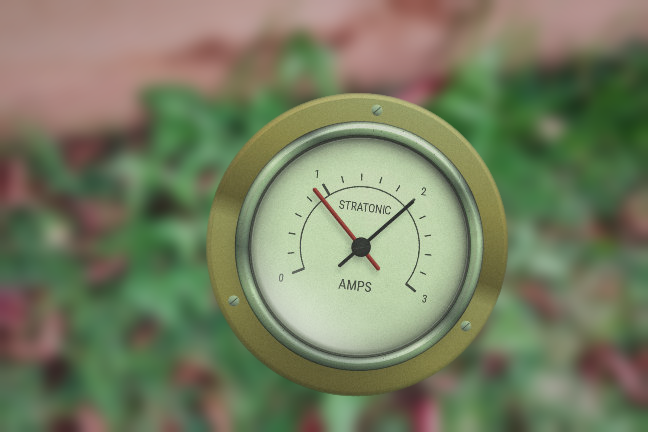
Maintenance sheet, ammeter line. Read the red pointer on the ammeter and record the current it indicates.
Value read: 0.9 A
